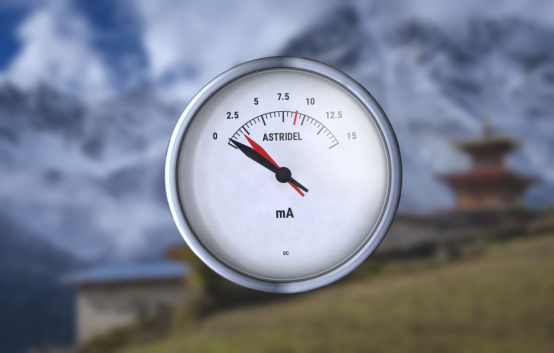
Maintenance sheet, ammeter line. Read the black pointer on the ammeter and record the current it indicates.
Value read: 0.5 mA
